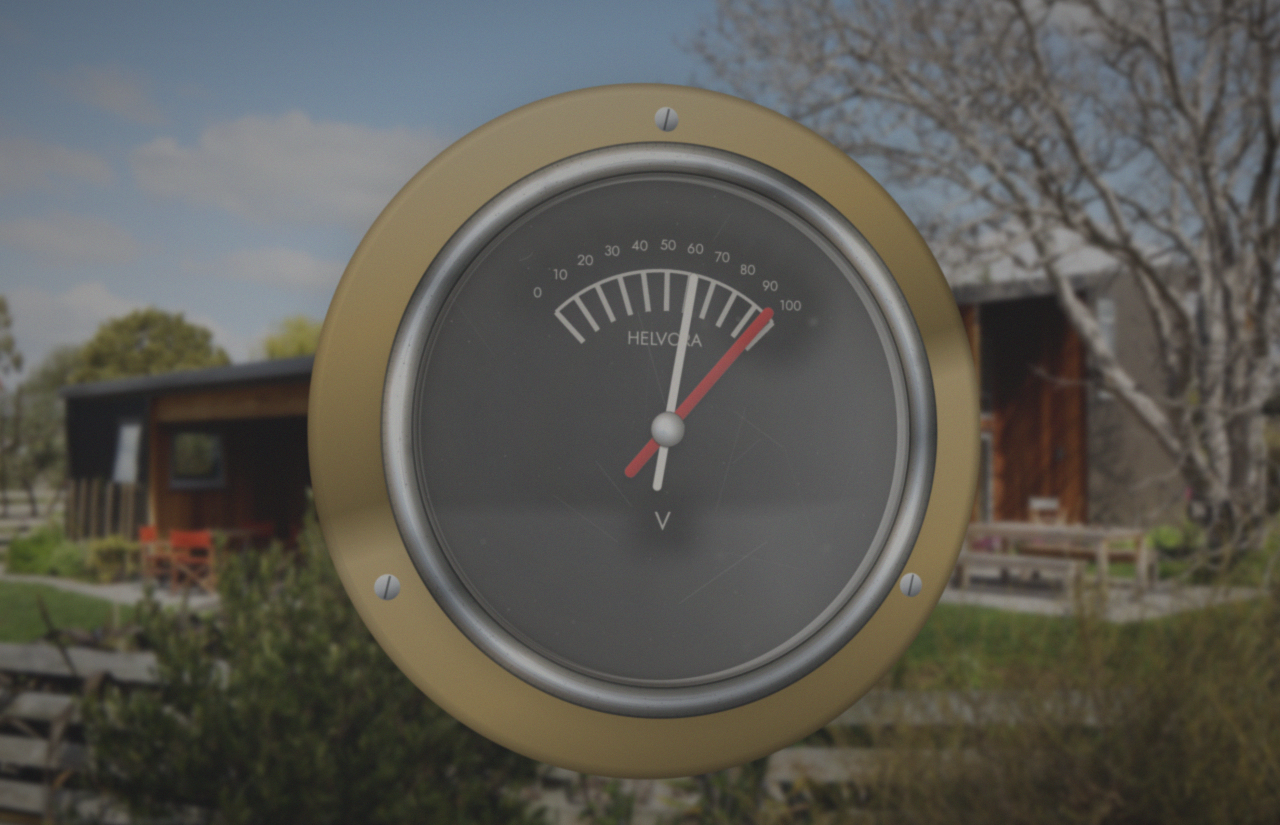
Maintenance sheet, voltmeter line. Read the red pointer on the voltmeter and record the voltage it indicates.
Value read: 95 V
